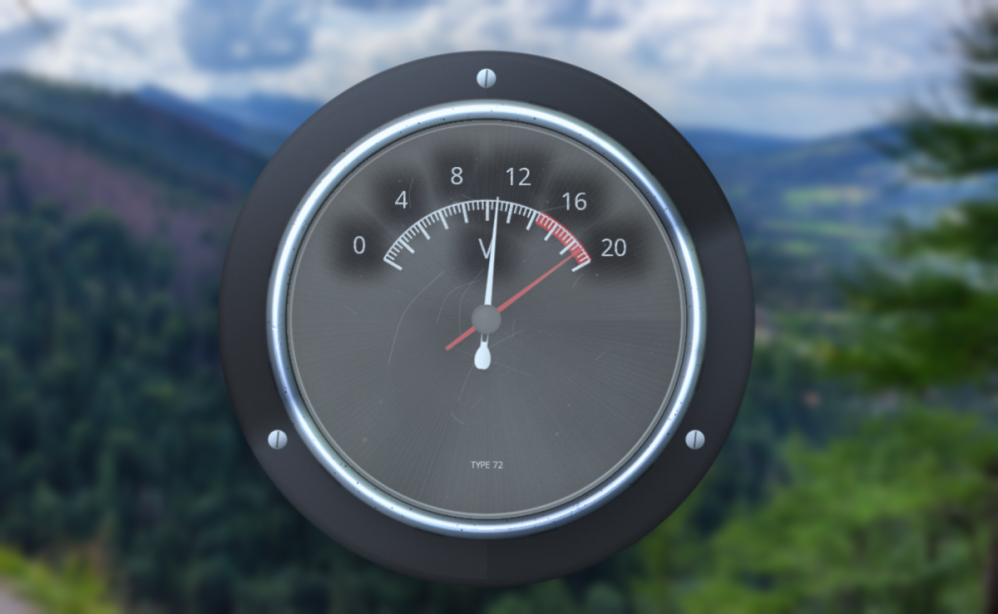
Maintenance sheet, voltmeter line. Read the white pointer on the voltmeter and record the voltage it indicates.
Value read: 10.8 V
